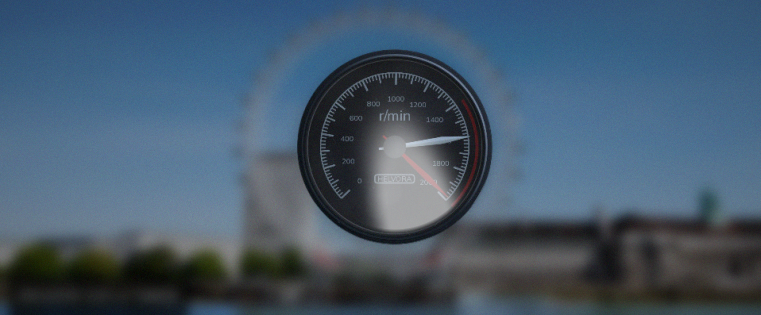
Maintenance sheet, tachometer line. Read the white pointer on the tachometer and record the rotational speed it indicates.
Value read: 1600 rpm
